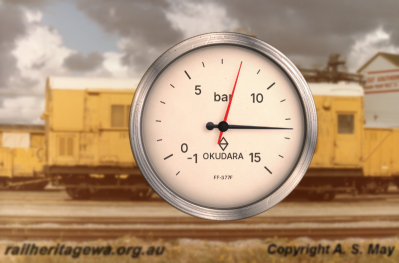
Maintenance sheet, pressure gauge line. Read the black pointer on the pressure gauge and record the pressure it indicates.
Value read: 12.5 bar
